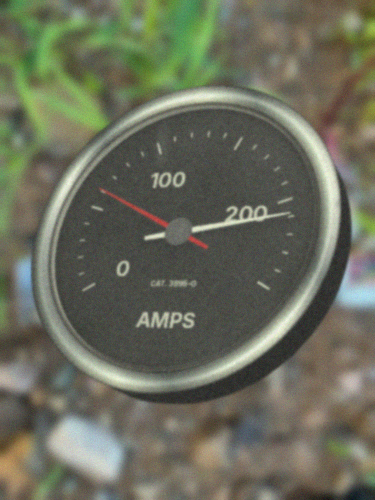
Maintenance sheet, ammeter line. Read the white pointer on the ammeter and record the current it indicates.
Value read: 210 A
